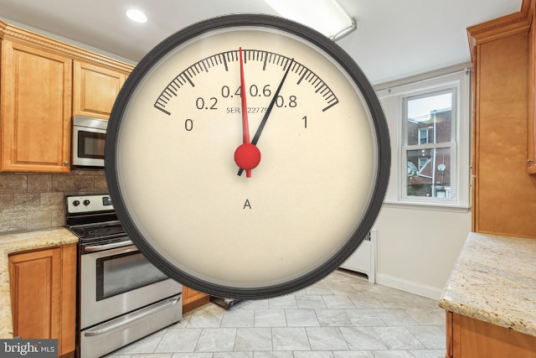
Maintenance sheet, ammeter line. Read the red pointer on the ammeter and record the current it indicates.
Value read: 0.48 A
